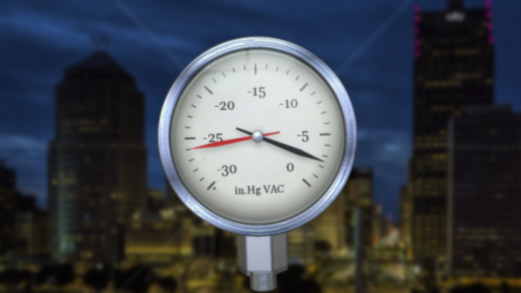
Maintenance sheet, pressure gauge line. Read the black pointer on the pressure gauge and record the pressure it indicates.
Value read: -2.5 inHg
